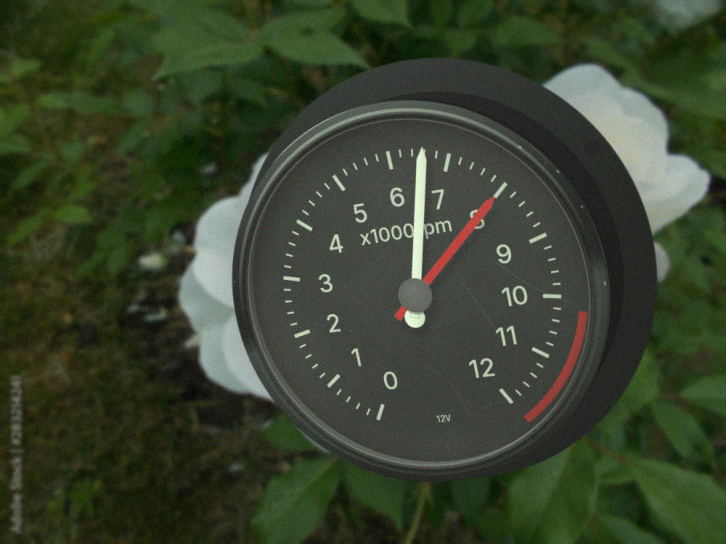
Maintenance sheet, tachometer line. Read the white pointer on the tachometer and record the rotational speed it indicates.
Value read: 6600 rpm
